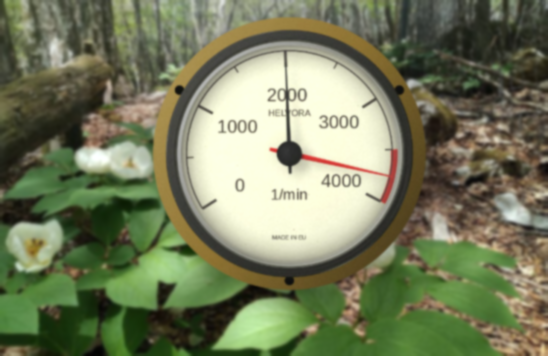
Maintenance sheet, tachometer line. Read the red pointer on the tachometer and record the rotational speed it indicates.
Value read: 3750 rpm
